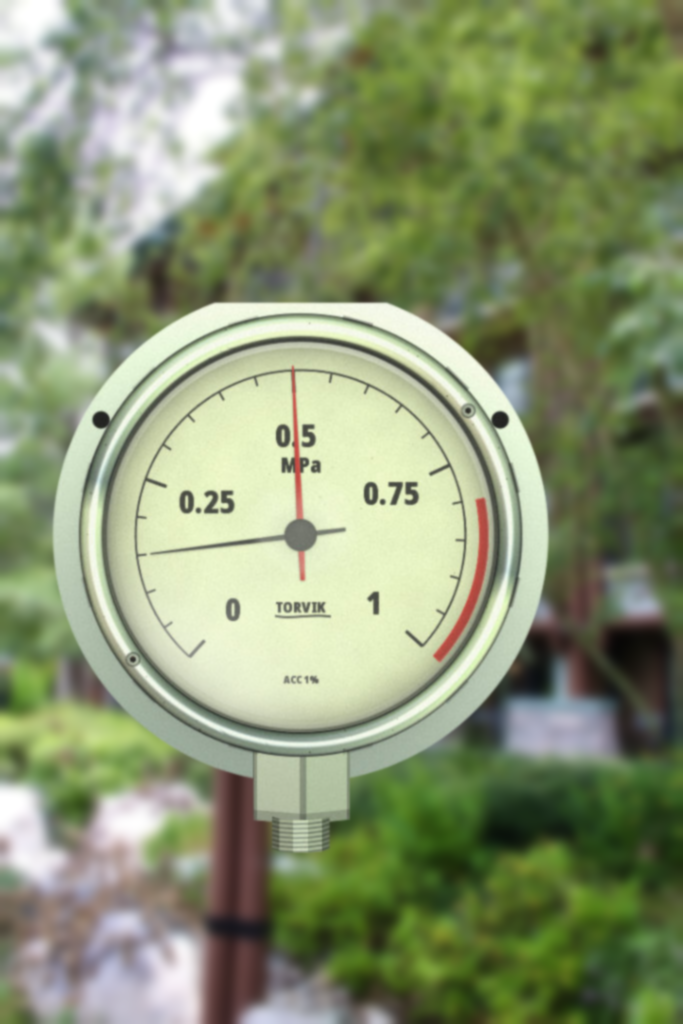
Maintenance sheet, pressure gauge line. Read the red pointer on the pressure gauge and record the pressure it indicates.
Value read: 0.5 MPa
